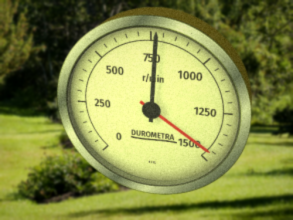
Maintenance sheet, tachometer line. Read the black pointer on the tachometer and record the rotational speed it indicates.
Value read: 775 rpm
